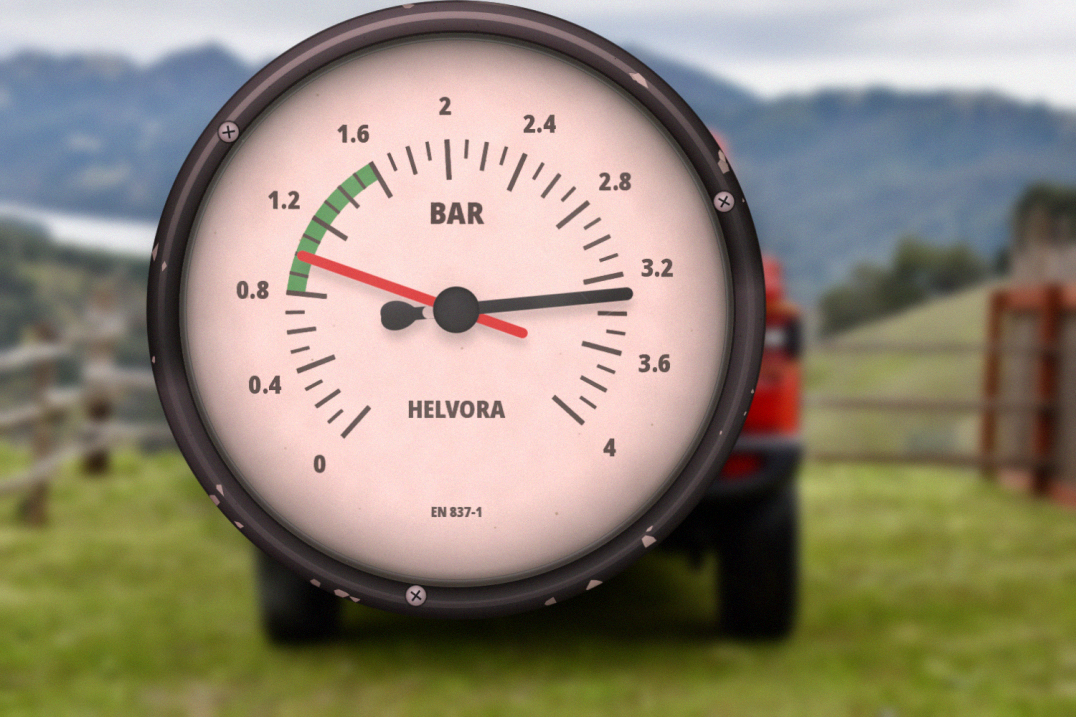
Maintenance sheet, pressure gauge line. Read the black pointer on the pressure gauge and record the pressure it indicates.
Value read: 3.3 bar
